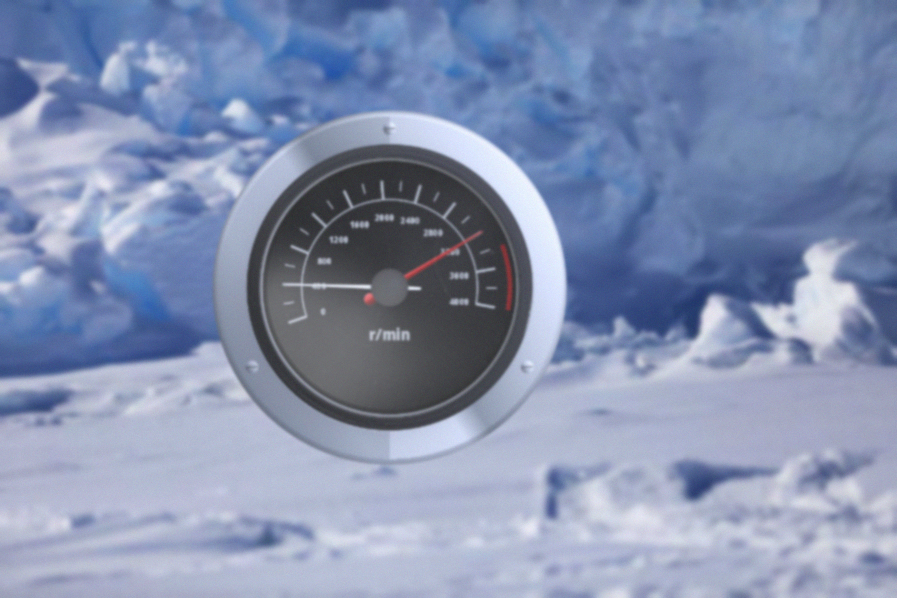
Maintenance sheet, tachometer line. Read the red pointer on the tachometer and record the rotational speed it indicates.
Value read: 3200 rpm
